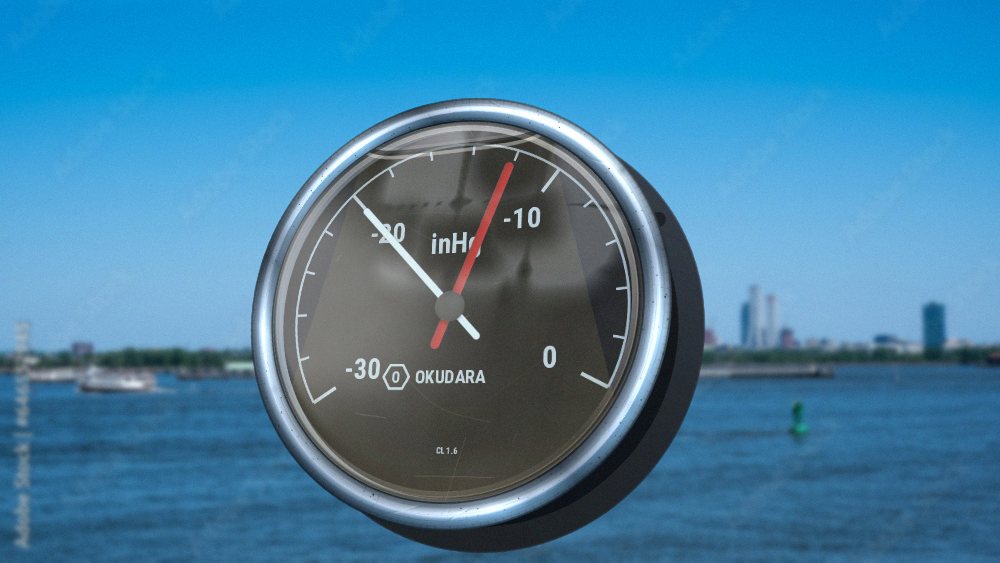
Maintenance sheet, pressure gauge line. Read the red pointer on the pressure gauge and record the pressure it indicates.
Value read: -12 inHg
